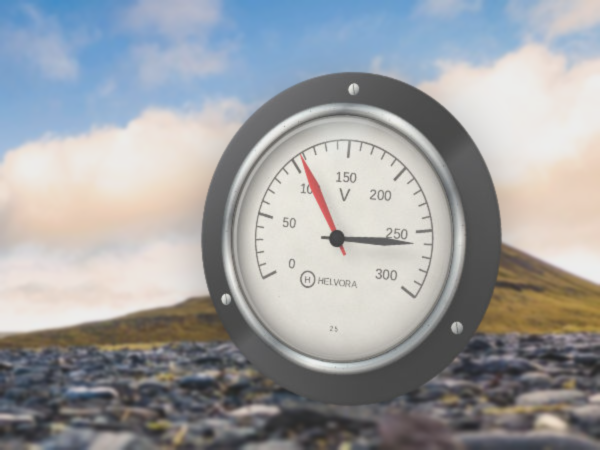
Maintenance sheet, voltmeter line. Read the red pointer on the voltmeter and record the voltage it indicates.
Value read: 110 V
